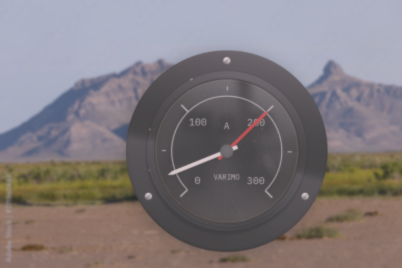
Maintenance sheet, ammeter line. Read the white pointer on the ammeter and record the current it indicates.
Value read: 25 A
